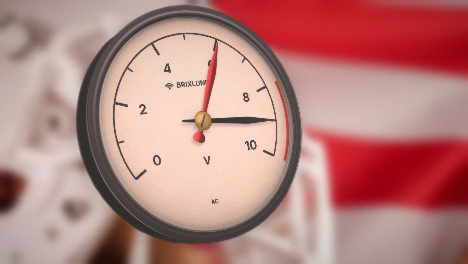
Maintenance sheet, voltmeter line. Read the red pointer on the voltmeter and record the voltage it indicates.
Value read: 6 V
